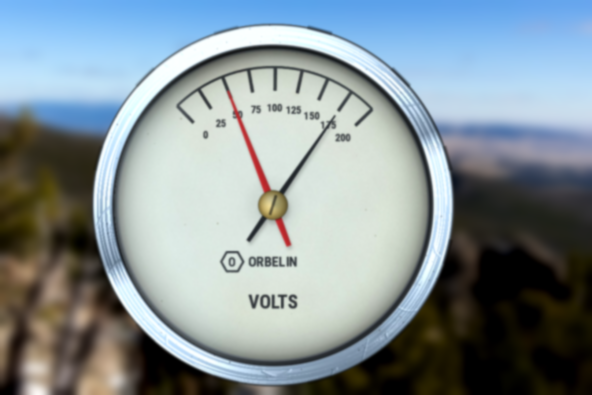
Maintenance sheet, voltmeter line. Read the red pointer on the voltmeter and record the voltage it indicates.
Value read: 50 V
